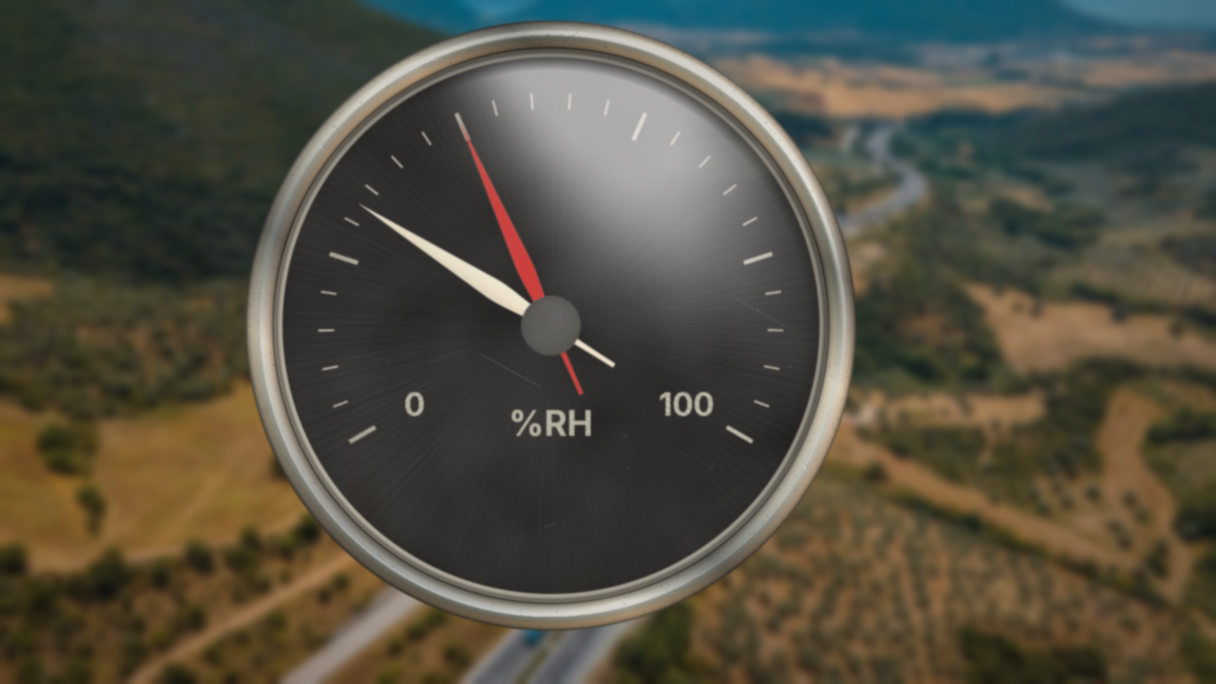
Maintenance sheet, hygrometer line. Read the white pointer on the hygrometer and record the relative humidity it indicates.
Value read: 26 %
